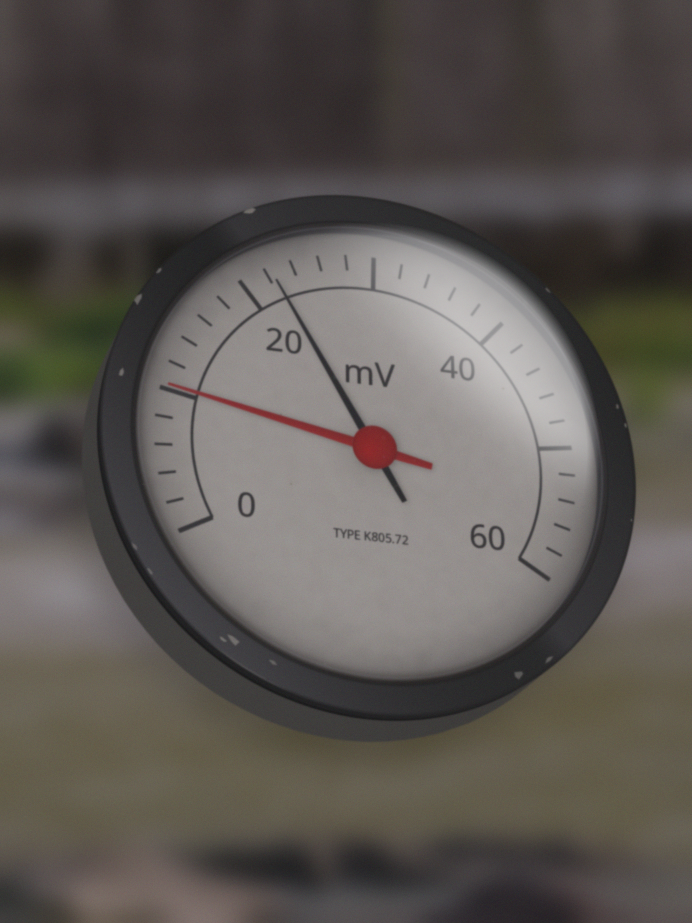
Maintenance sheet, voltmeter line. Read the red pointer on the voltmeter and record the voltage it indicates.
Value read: 10 mV
